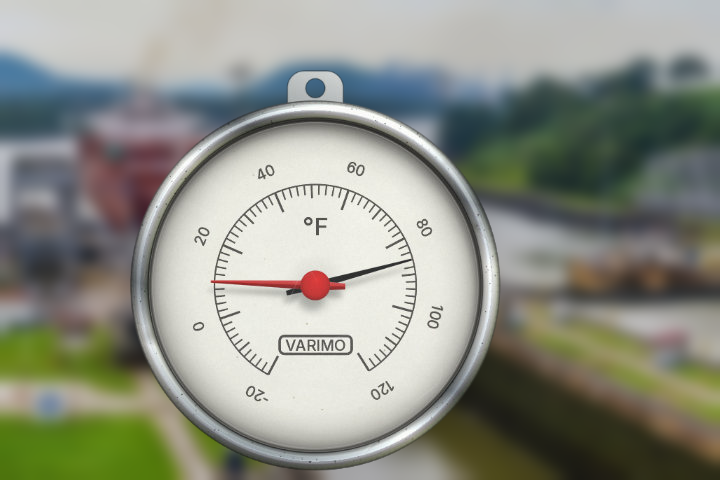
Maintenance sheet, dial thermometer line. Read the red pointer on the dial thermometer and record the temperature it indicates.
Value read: 10 °F
